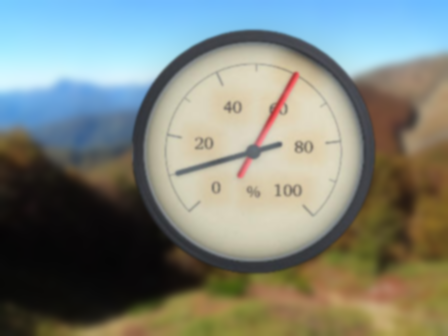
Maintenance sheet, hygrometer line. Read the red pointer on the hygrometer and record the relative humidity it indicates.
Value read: 60 %
